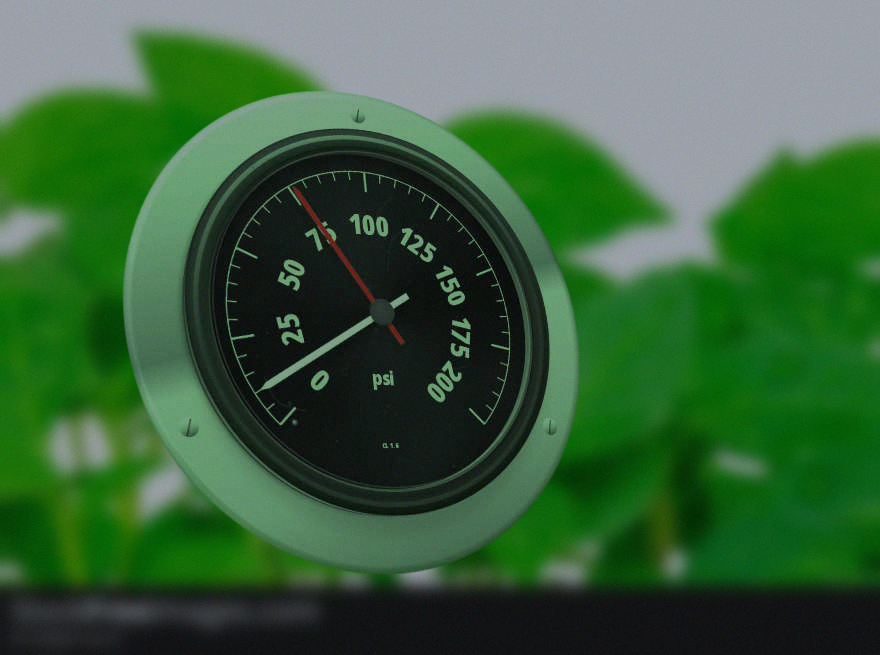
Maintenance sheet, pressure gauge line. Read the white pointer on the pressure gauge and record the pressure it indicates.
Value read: 10 psi
